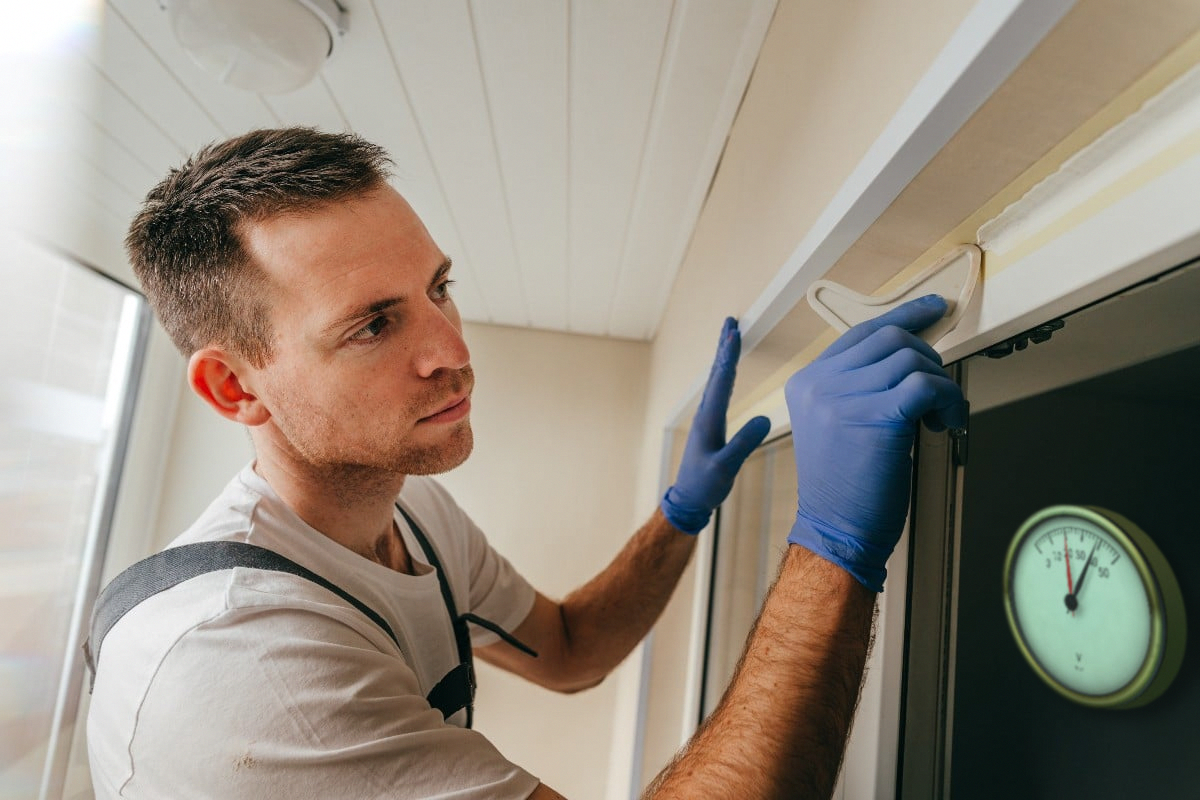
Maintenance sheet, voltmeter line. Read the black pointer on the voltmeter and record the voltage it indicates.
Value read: 40 V
